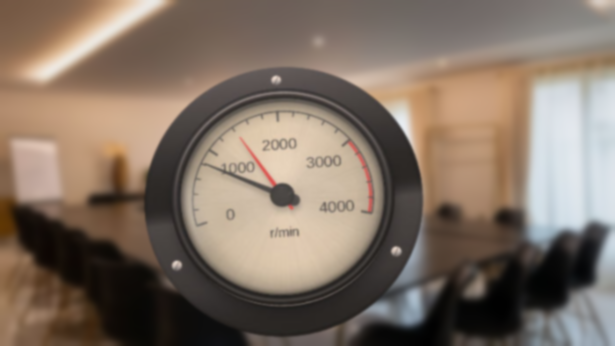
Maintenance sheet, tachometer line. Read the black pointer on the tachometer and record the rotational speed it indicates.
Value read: 800 rpm
